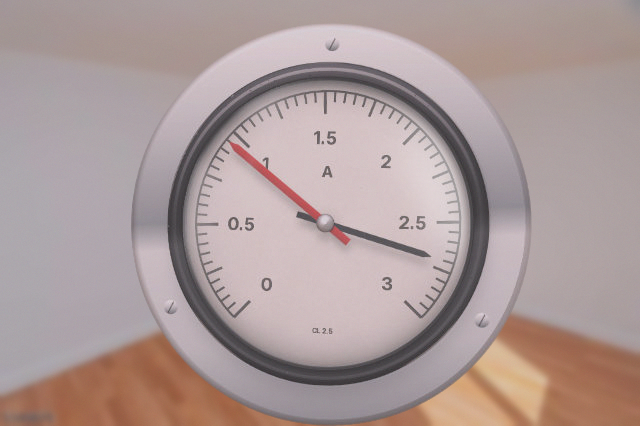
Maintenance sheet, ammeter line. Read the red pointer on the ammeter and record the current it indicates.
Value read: 0.95 A
